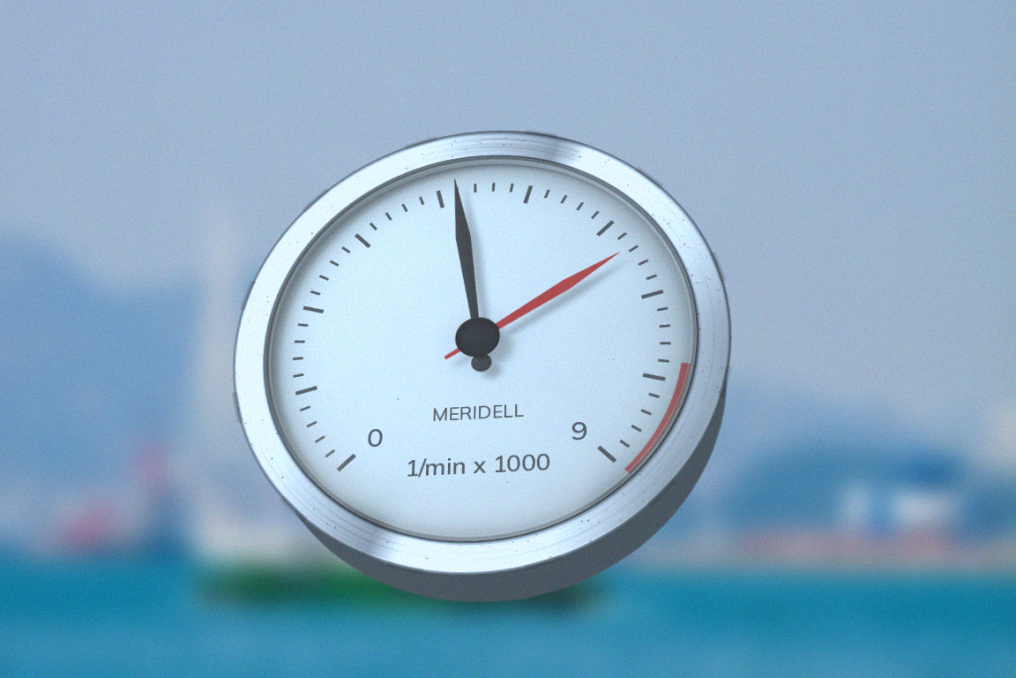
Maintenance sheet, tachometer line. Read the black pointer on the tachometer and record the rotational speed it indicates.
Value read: 4200 rpm
